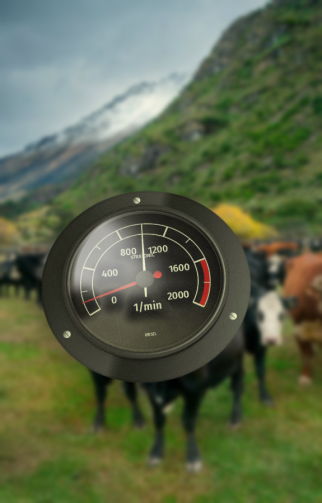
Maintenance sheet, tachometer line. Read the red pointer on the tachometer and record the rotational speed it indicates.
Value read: 100 rpm
